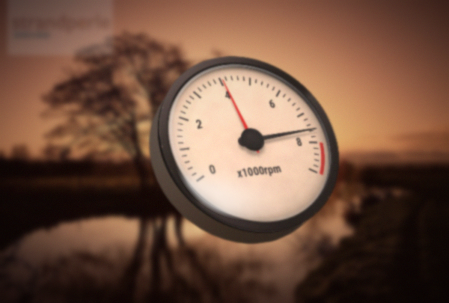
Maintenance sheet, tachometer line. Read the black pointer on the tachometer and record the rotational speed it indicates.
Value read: 7600 rpm
